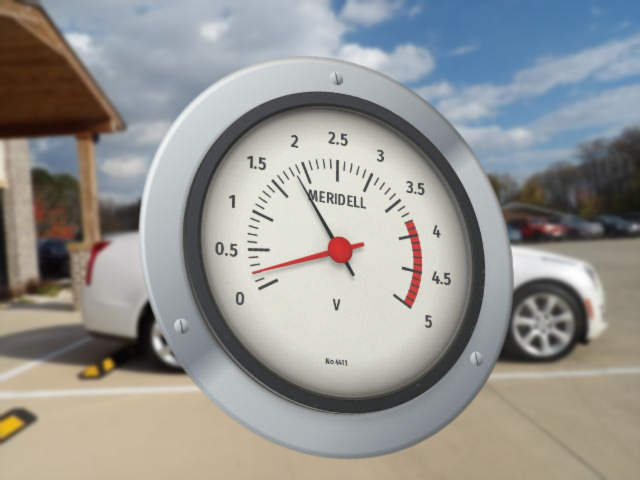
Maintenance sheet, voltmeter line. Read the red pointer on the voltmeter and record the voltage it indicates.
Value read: 0.2 V
